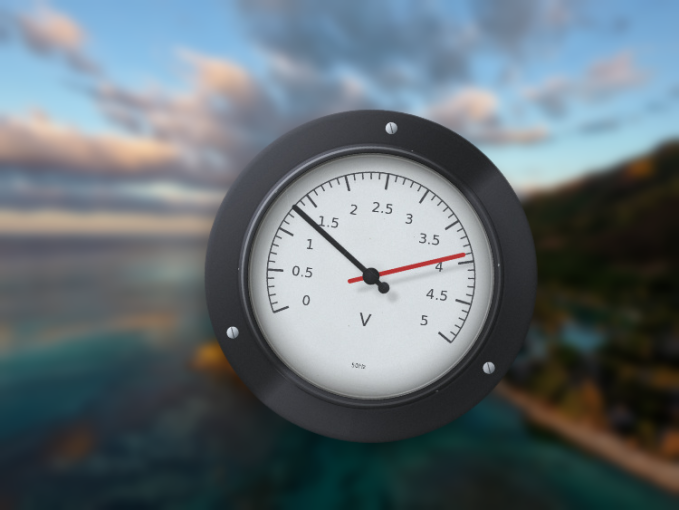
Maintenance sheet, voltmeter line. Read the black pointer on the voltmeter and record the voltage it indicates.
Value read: 1.3 V
